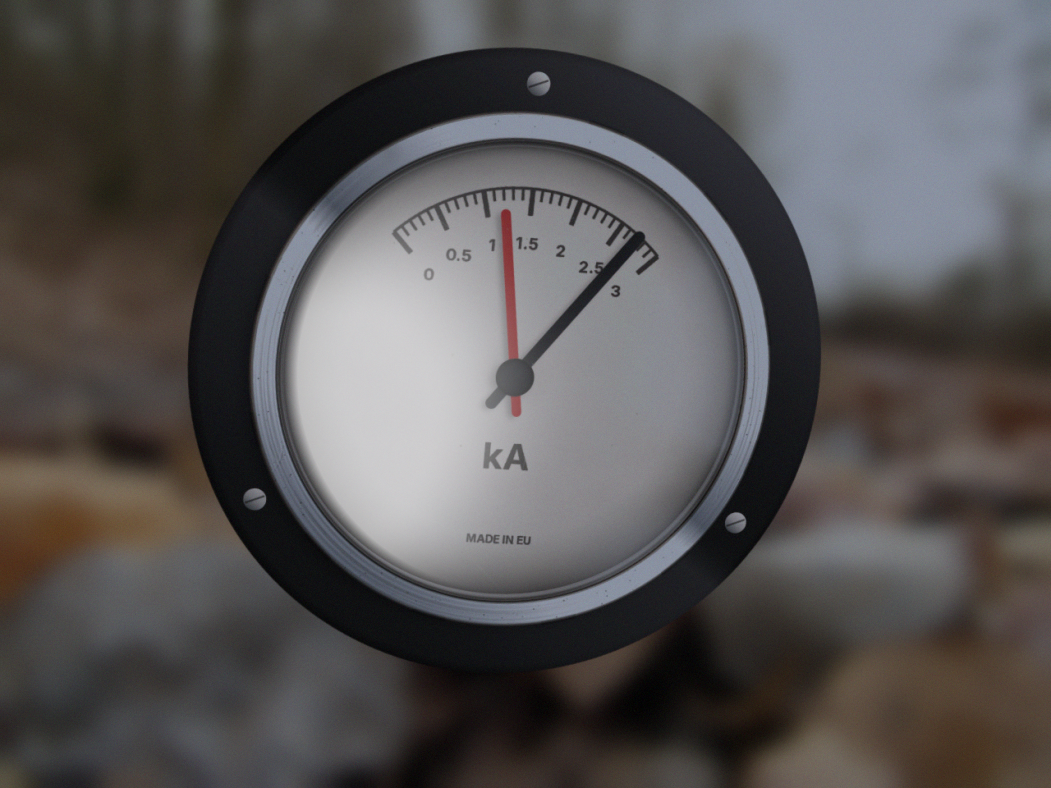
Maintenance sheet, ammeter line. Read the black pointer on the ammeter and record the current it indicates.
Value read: 2.7 kA
